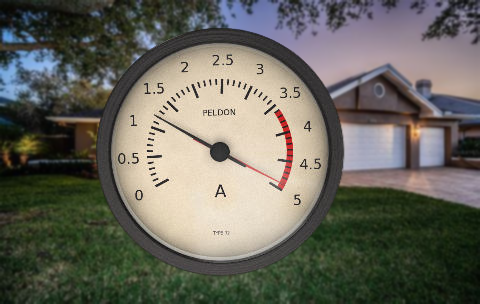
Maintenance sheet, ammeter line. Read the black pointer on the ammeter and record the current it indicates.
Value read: 1.2 A
